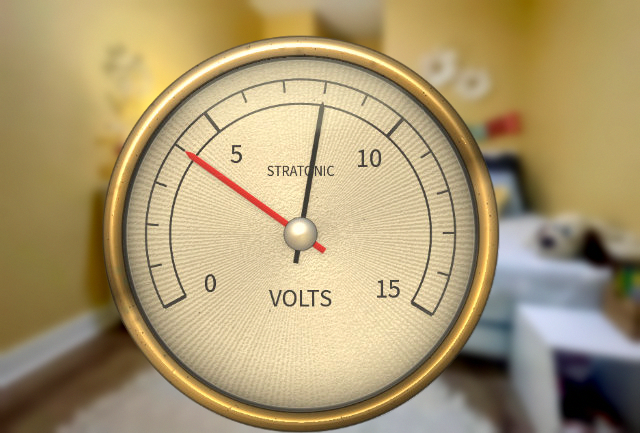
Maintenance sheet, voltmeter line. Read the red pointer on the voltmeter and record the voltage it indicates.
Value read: 4 V
